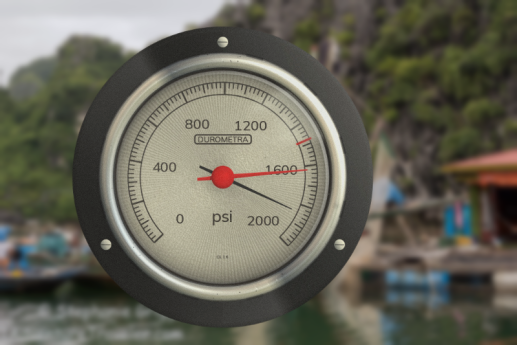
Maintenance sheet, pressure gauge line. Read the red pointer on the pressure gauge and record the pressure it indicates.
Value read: 1620 psi
